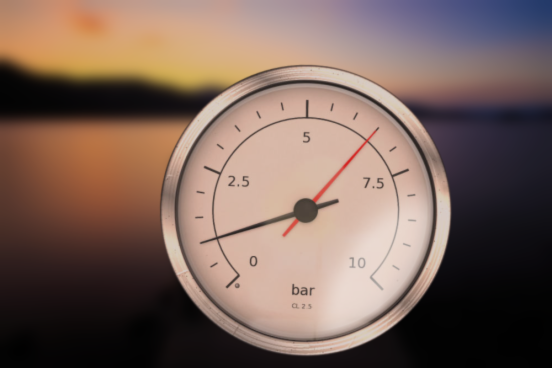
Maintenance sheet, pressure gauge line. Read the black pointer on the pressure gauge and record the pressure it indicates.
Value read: 1 bar
